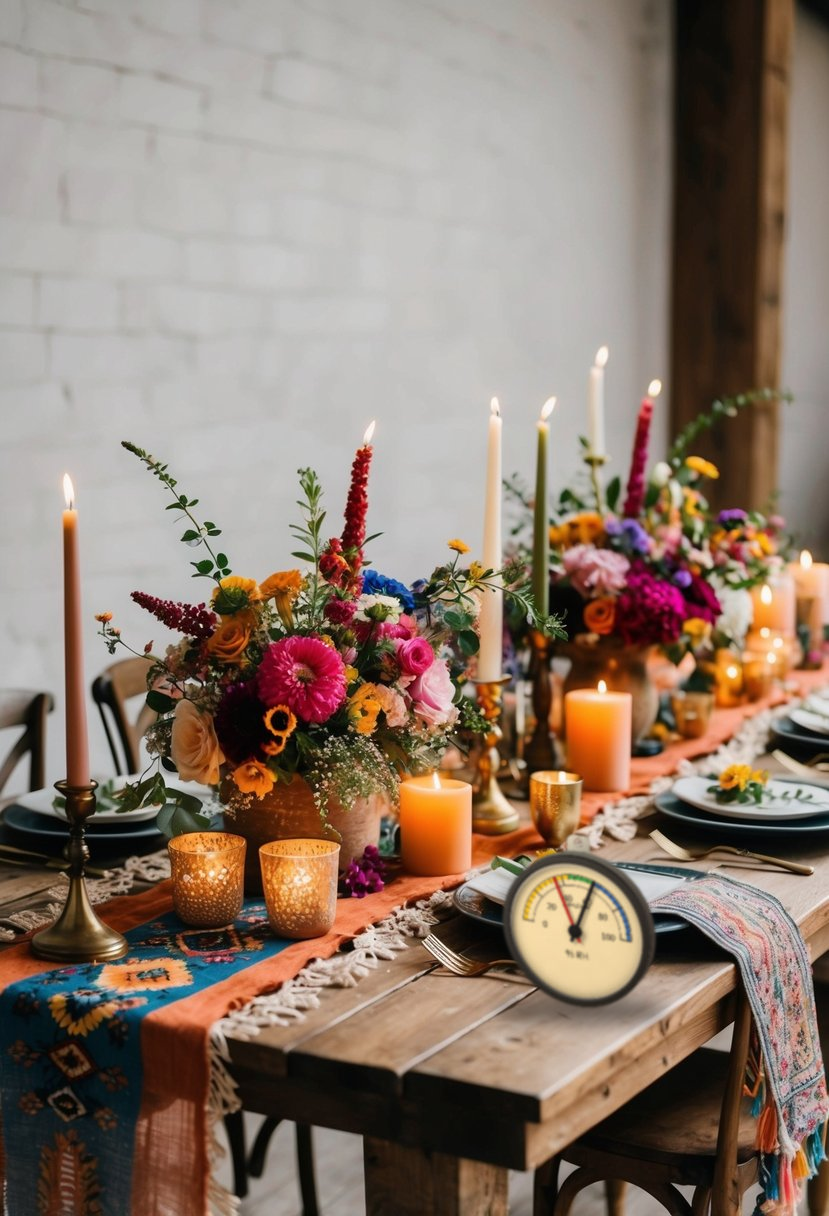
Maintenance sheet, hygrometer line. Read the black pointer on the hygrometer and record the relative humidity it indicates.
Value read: 60 %
